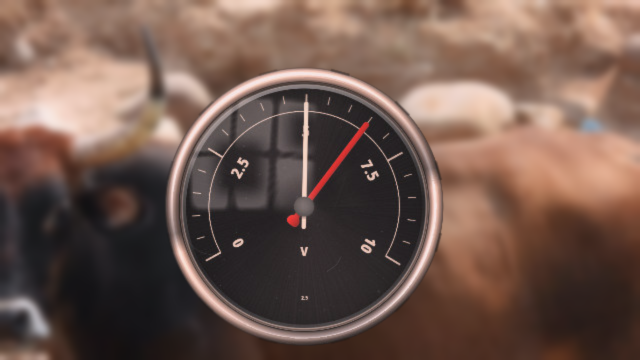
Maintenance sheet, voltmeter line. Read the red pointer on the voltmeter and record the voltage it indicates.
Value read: 6.5 V
